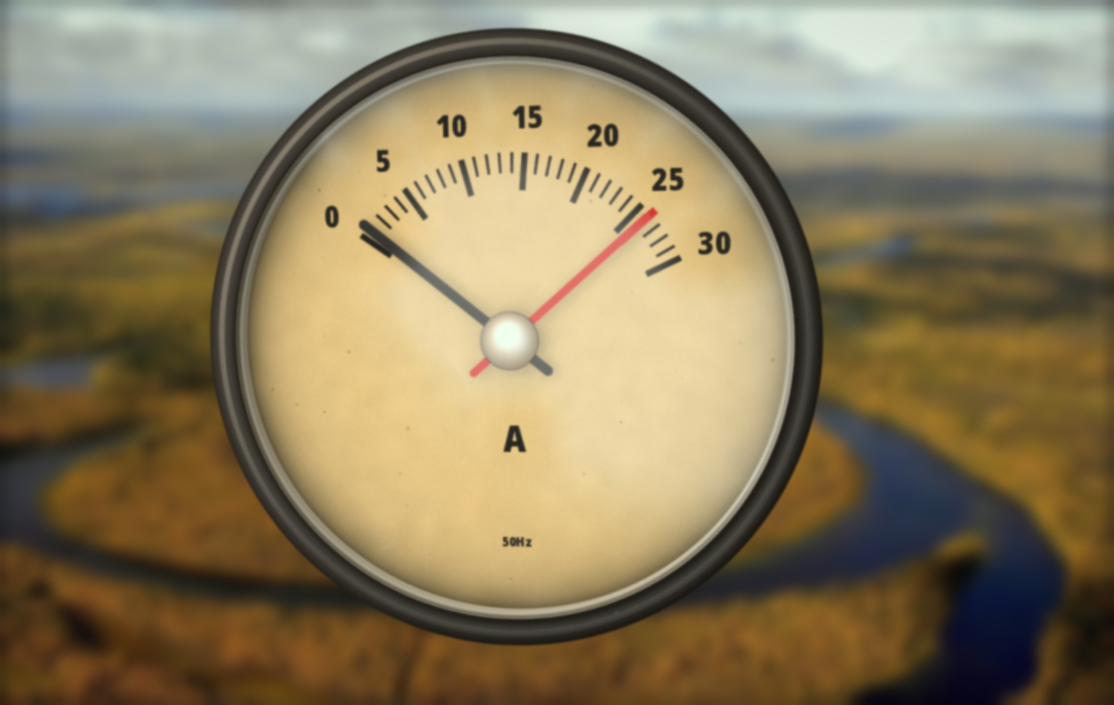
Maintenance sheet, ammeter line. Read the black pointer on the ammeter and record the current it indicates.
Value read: 1 A
